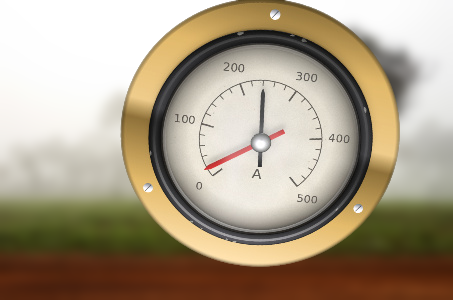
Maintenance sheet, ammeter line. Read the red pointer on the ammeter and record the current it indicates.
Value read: 20 A
